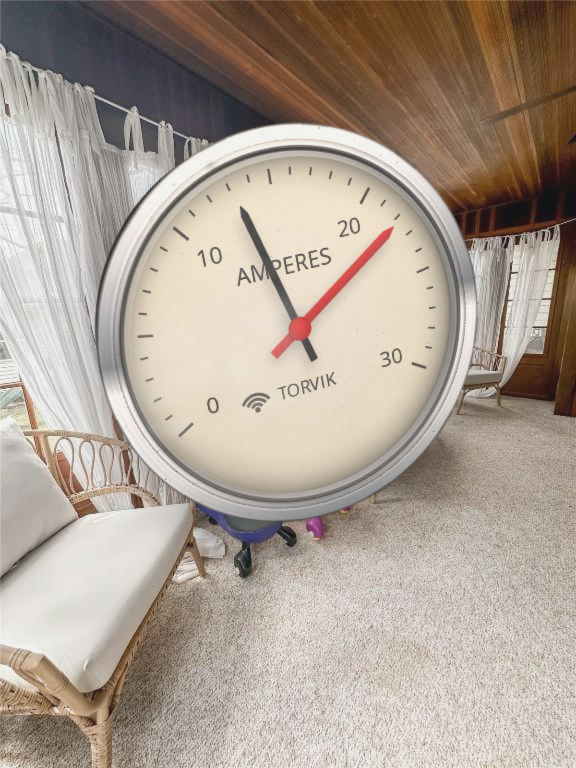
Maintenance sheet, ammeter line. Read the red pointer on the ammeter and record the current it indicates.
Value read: 22 A
